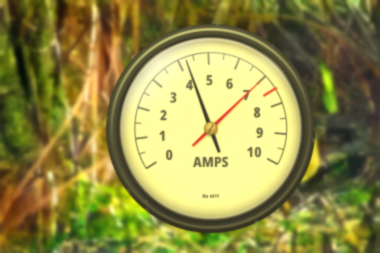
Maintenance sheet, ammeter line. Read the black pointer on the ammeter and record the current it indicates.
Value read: 4.25 A
